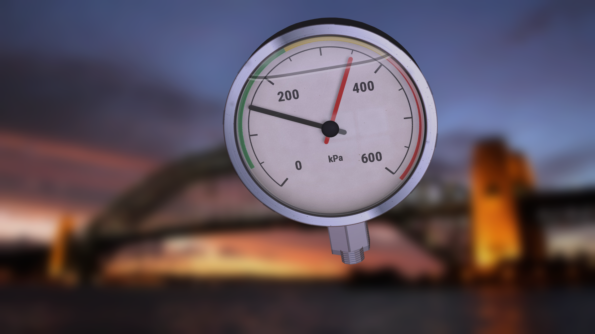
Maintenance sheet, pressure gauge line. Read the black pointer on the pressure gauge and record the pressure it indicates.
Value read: 150 kPa
